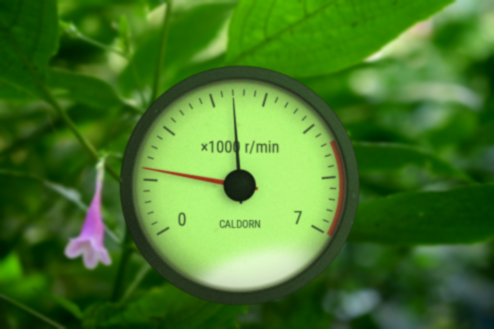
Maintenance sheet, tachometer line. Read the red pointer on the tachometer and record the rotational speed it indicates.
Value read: 1200 rpm
